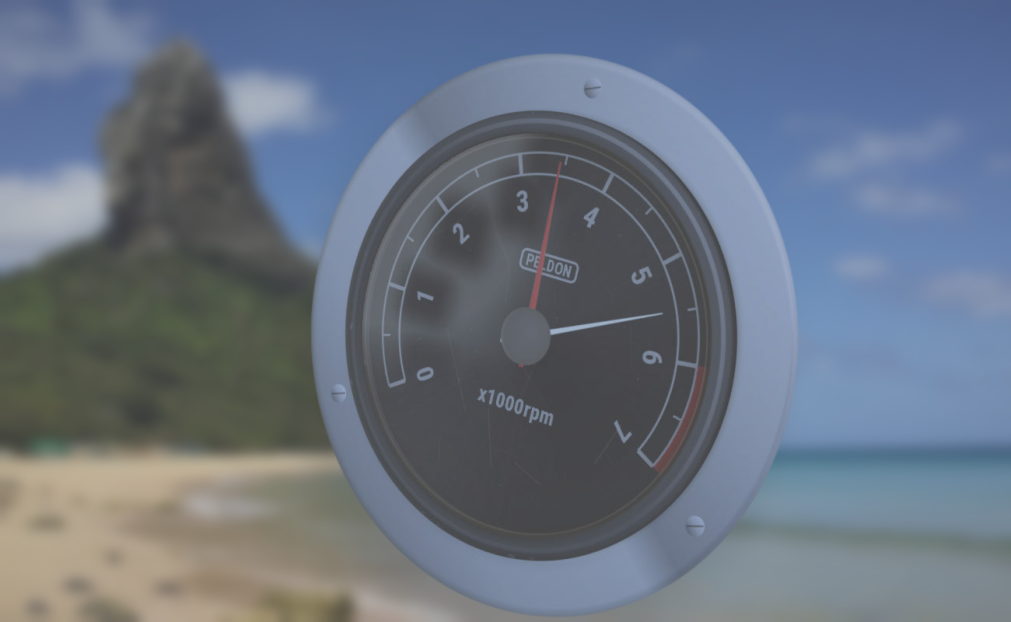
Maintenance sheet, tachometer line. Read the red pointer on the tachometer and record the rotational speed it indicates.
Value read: 3500 rpm
